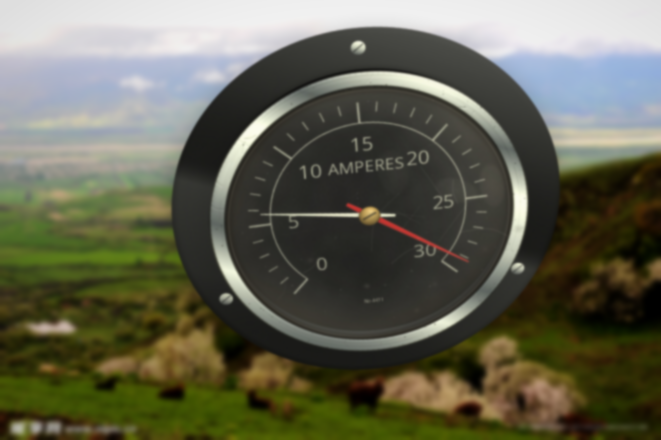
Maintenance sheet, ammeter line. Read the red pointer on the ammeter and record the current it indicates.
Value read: 29 A
